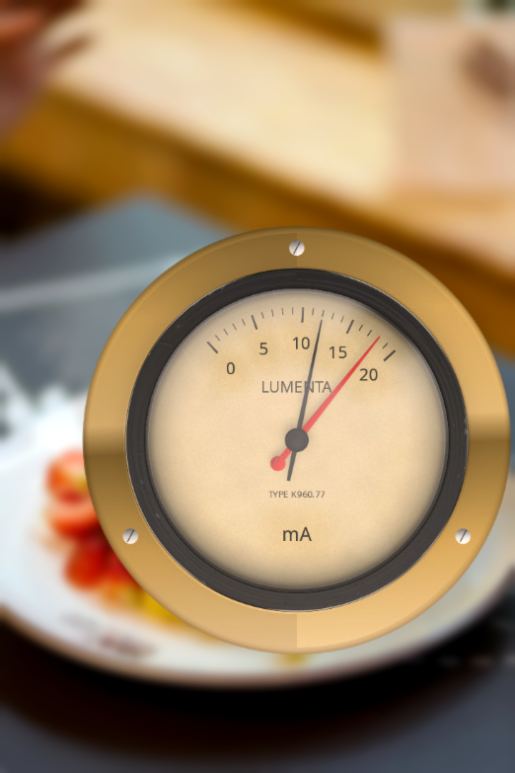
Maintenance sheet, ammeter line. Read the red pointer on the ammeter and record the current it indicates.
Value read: 18 mA
